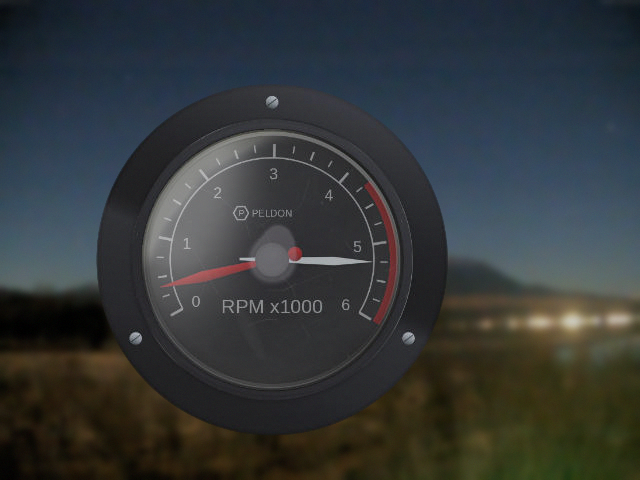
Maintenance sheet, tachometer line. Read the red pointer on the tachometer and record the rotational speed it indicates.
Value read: 375 rpm
